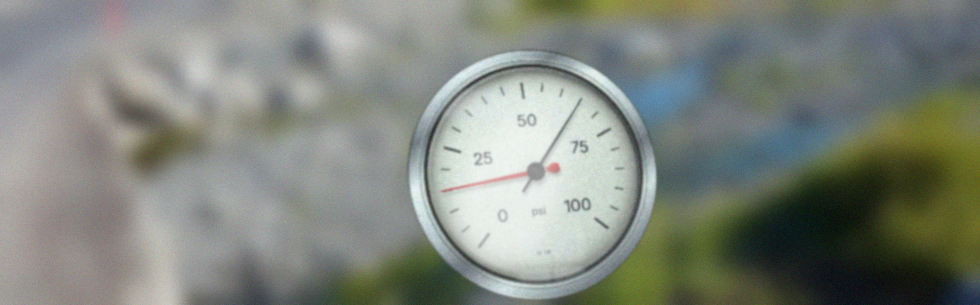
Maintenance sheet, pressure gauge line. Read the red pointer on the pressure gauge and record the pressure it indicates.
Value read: 15 psi
